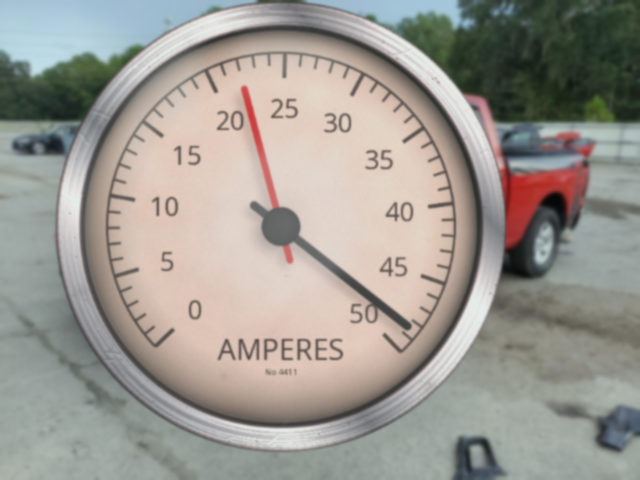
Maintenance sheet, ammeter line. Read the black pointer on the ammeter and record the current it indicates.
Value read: 48.5 A
